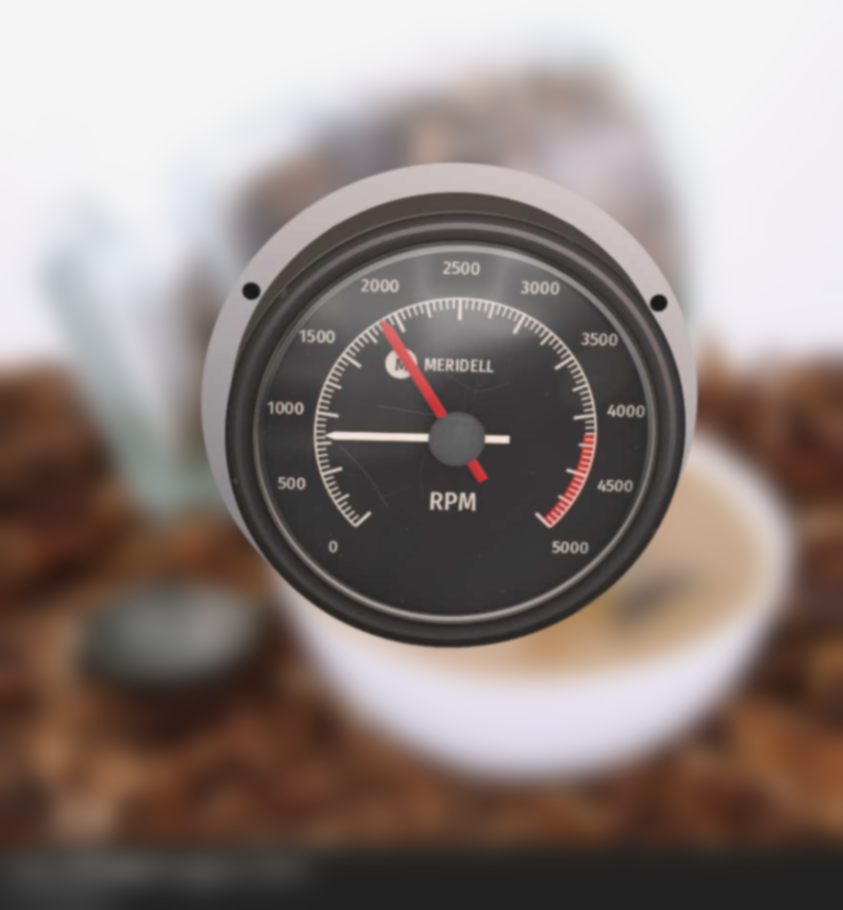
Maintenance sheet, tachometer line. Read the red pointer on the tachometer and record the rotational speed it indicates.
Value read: 1900 rpm
